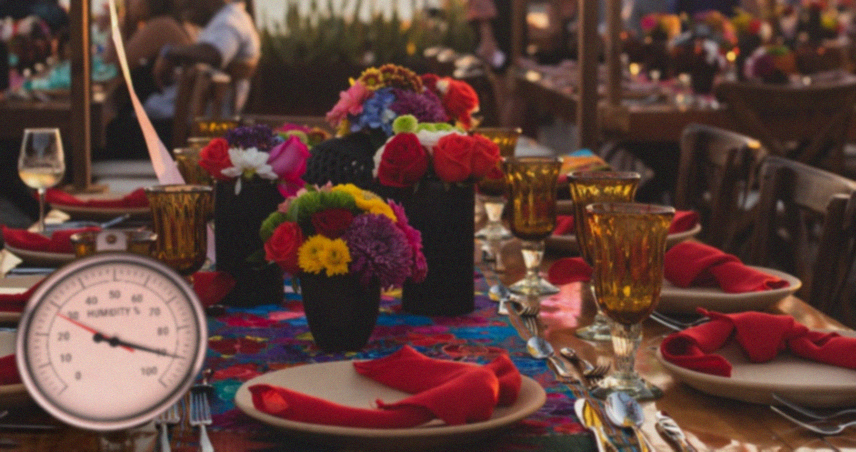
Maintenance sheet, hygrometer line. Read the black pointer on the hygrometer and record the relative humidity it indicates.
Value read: 90 %
